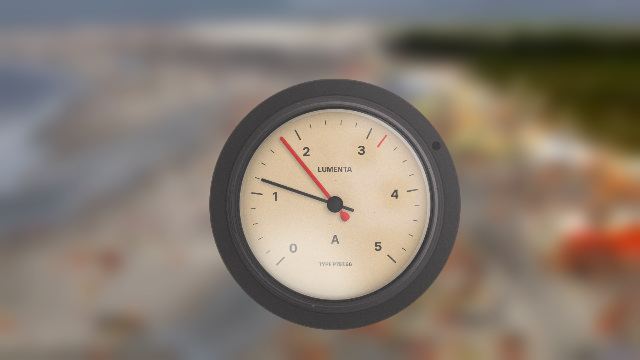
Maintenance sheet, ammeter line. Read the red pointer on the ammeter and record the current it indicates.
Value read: 1.8 A
